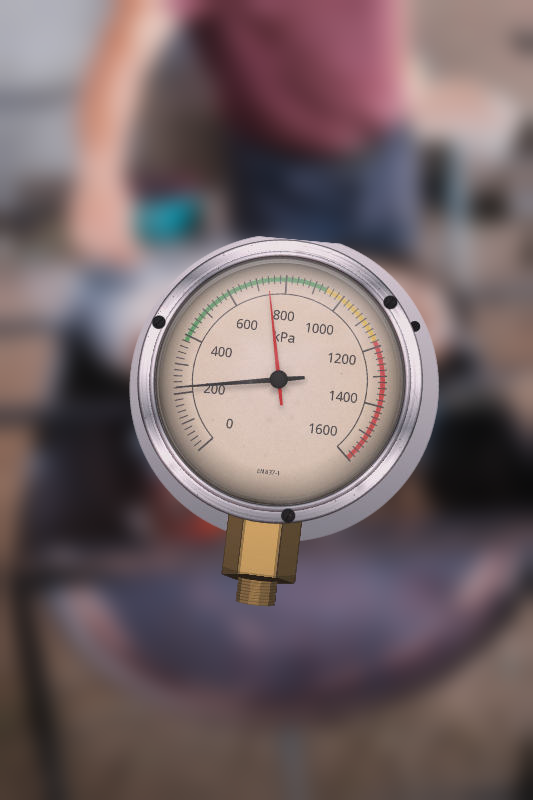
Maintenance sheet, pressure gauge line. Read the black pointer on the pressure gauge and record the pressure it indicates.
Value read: 220 kPa
